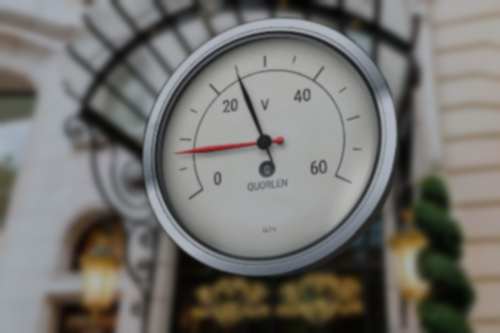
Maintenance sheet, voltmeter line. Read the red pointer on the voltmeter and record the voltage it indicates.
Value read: 7.5 V
